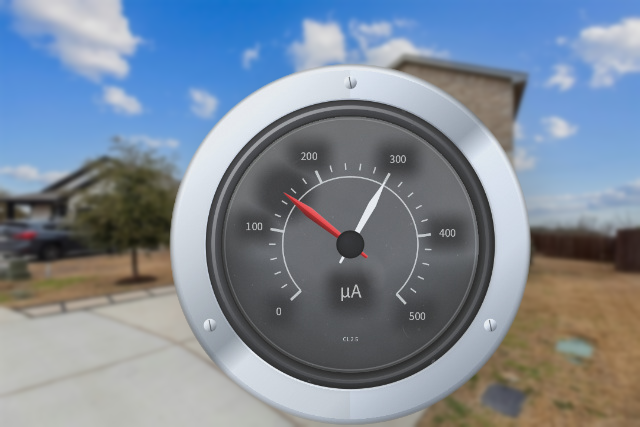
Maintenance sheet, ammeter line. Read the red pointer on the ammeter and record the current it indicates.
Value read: 150 µA
